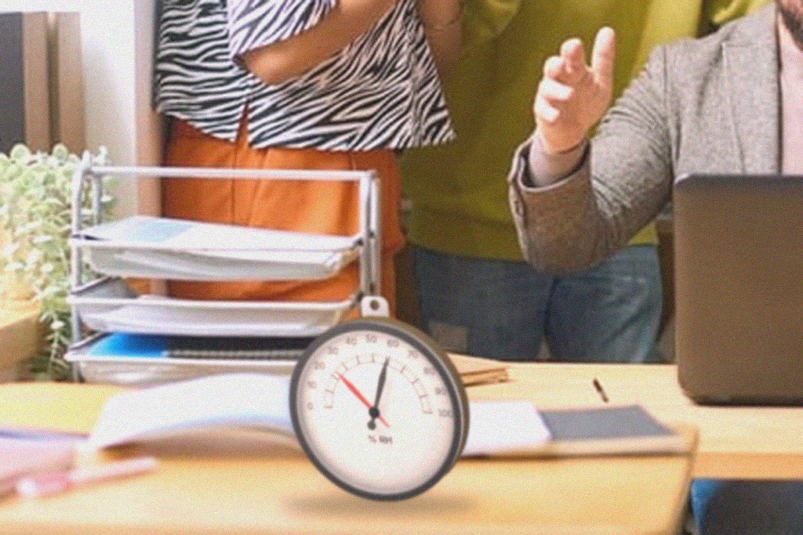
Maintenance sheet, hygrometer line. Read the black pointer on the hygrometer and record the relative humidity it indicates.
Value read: 60 %
